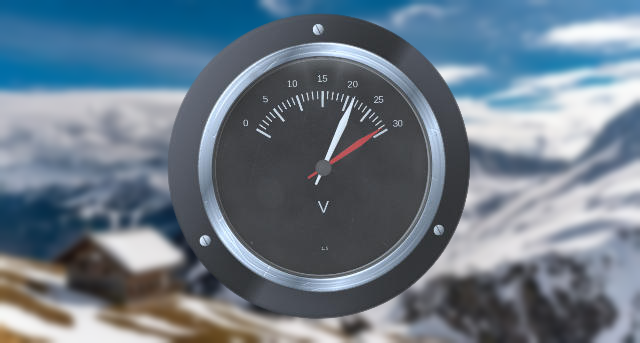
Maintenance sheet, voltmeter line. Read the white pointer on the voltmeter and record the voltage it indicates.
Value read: 21 V
